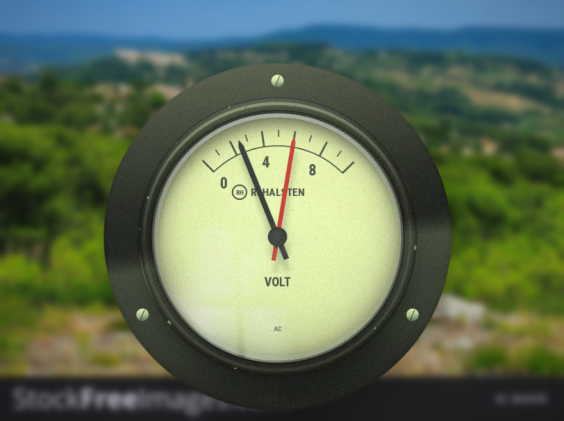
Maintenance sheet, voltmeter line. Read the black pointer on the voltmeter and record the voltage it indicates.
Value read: 2.5 V
